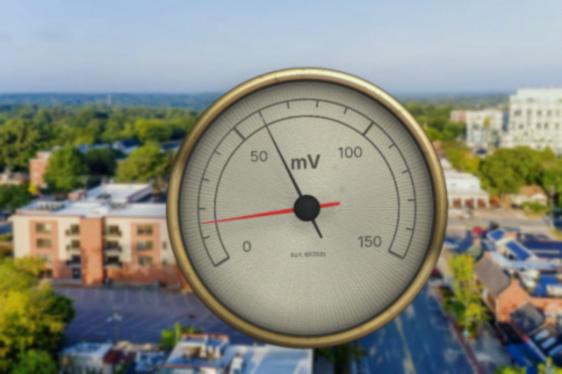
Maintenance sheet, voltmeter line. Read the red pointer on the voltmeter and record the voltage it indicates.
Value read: 15 mV
